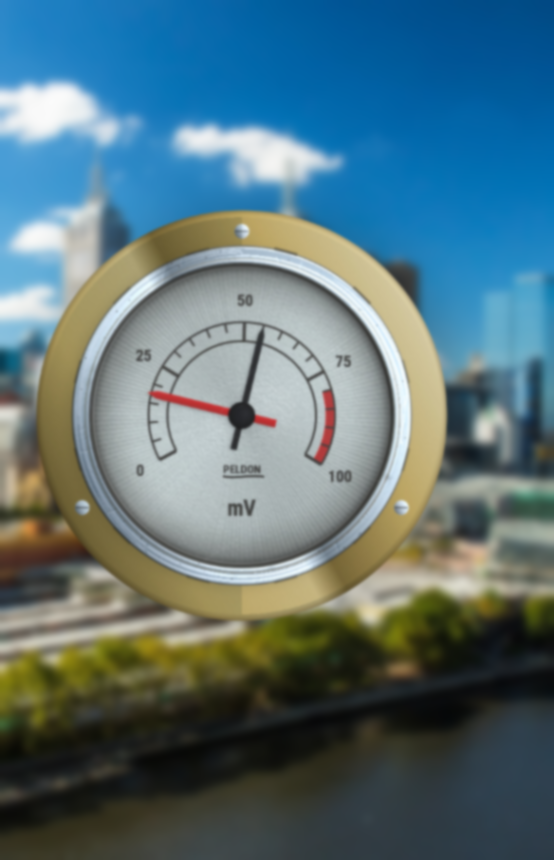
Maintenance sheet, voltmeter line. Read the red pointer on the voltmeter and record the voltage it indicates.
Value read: 17.5 mV
